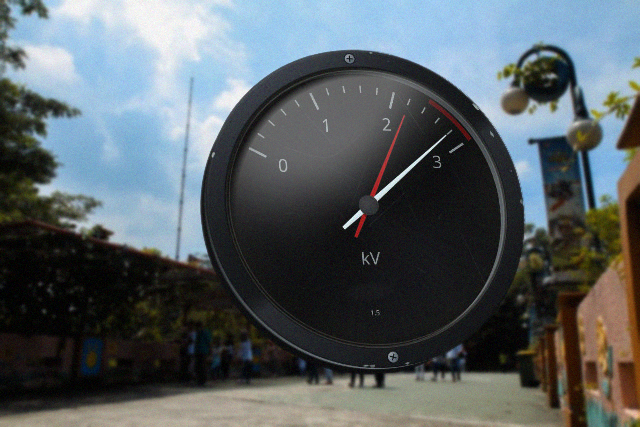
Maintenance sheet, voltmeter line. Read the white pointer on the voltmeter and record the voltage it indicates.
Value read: 2.8 kV
